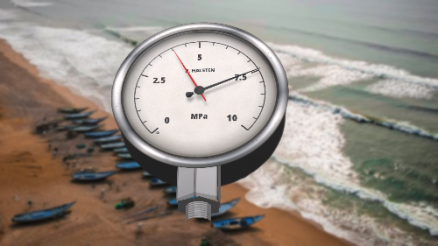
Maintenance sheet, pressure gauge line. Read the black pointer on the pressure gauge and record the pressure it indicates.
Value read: 7.5 MPa
